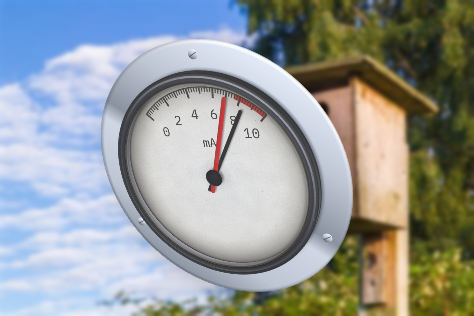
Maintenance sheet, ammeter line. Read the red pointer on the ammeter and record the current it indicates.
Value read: 7 mA
